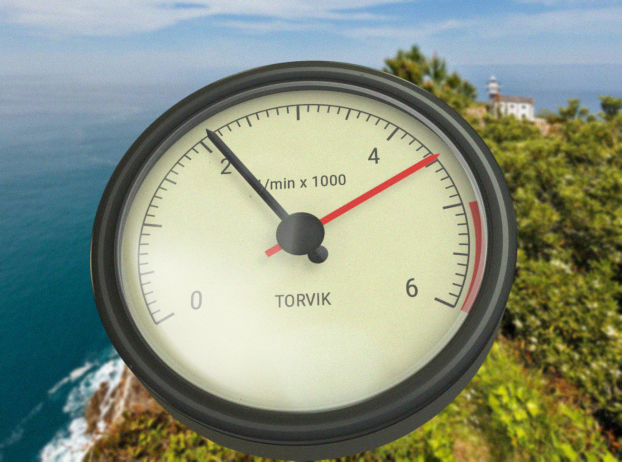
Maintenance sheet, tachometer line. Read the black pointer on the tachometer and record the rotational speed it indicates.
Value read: 2100 rpm
